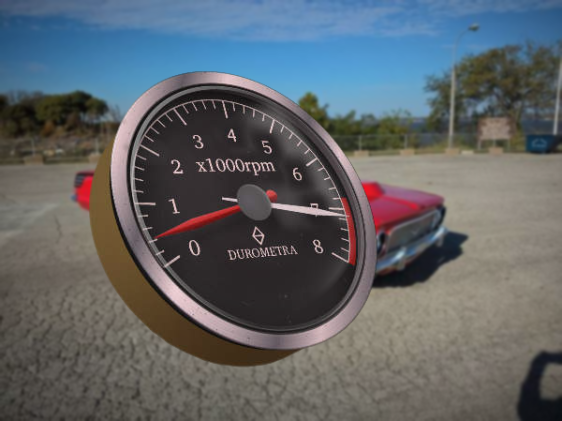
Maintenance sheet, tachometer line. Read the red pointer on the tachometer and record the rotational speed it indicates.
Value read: 400 rpm
